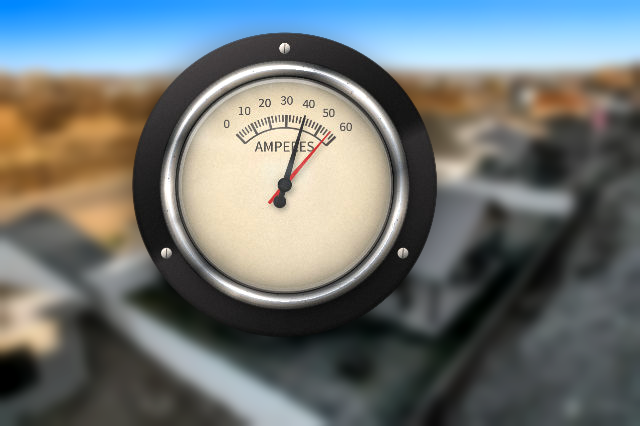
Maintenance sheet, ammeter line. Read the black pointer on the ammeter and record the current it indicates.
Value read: 40 A
